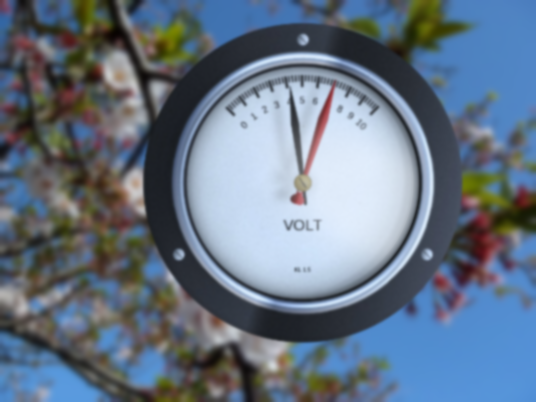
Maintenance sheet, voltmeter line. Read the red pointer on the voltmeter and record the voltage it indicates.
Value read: 7 V
